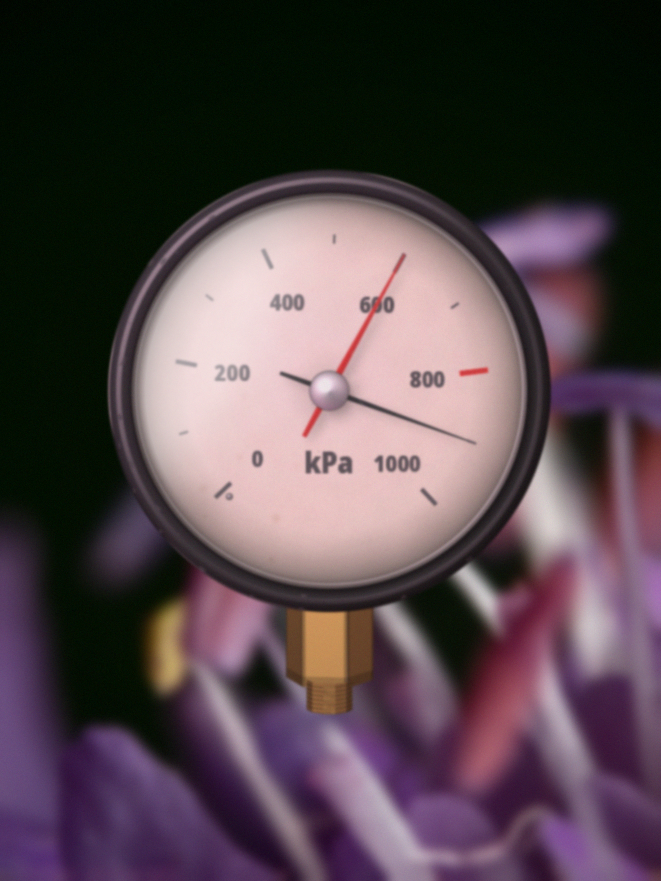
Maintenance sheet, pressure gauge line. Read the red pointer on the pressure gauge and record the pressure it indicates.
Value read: 600 kPa
